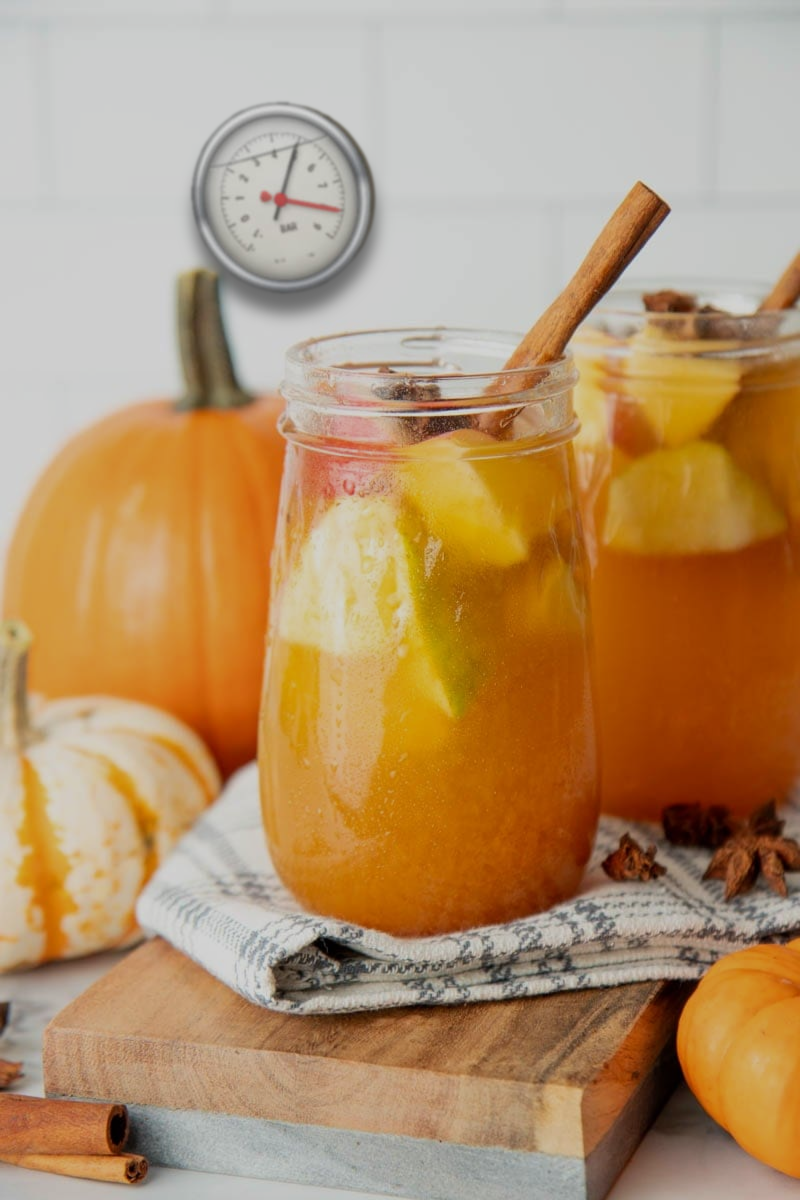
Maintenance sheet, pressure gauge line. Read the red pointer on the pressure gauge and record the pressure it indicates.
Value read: 8 bar
